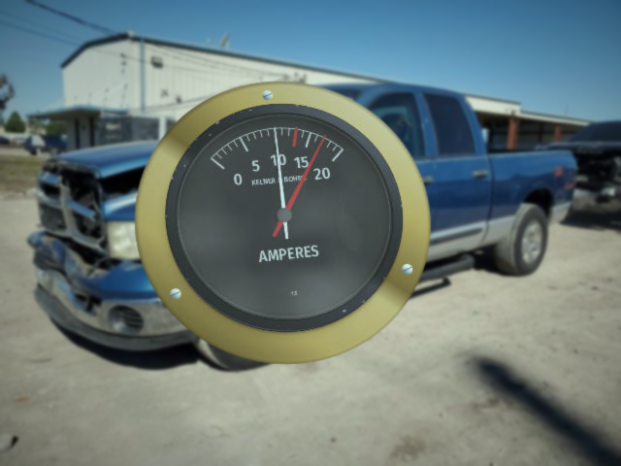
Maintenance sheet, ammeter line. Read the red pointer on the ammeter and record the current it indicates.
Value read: 17 A
